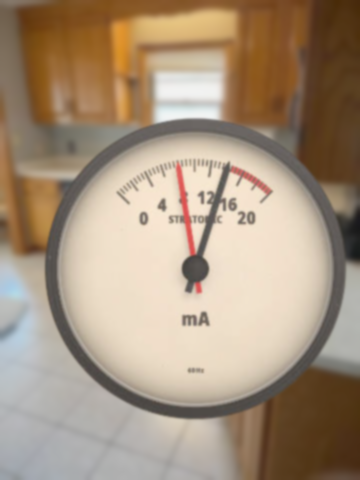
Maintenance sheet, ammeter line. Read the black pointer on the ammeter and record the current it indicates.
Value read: 14 mA
